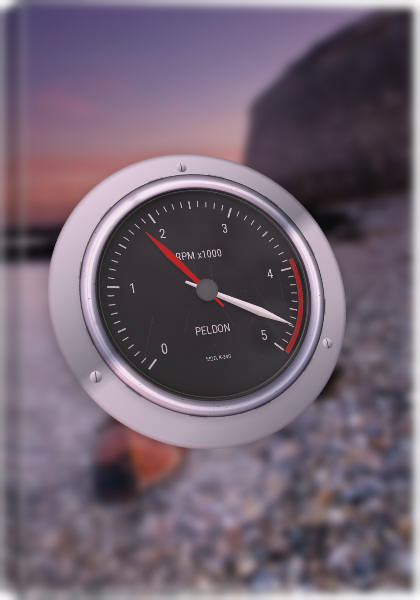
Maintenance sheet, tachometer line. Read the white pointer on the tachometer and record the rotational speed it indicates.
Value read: 4700 rpm
